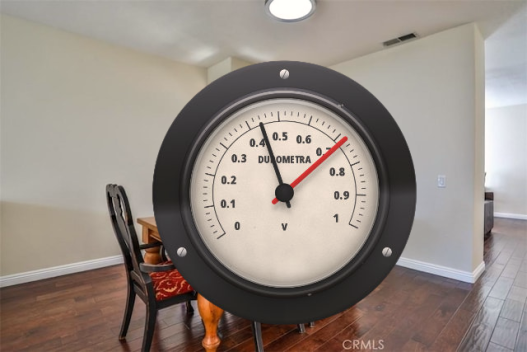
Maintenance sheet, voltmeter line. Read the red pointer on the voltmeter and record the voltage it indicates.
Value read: 0.72 V
